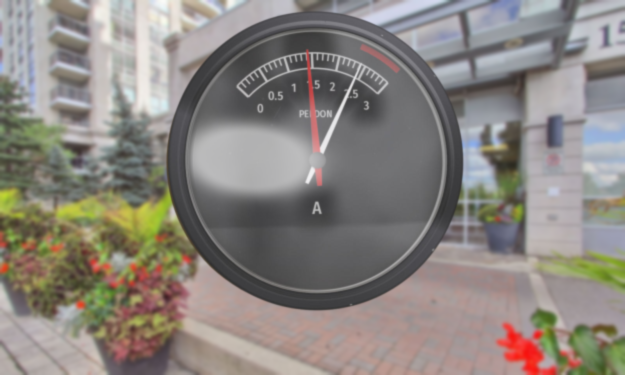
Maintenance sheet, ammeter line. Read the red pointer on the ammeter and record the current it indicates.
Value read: 1.4 A
